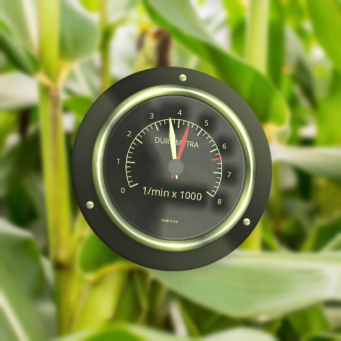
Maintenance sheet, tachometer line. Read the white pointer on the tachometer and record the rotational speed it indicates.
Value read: 3600 rpm
